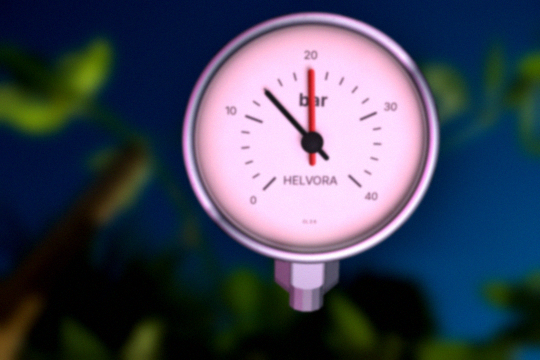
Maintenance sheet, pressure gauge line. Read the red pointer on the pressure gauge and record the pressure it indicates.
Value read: 20 bar
